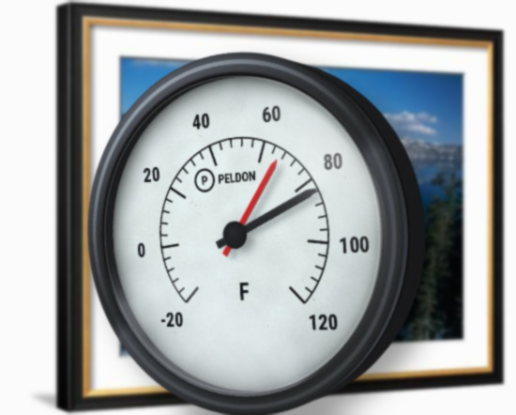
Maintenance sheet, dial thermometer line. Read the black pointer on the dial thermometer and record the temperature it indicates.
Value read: 84 °F
